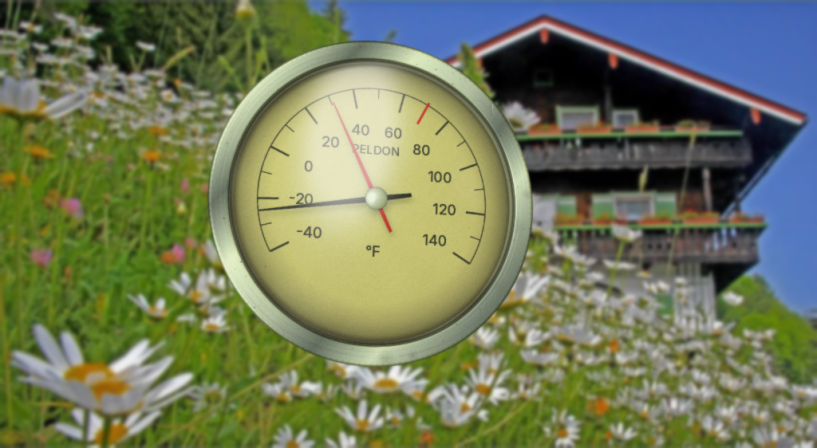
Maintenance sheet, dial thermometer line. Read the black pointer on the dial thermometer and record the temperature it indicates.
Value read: -25 °F
